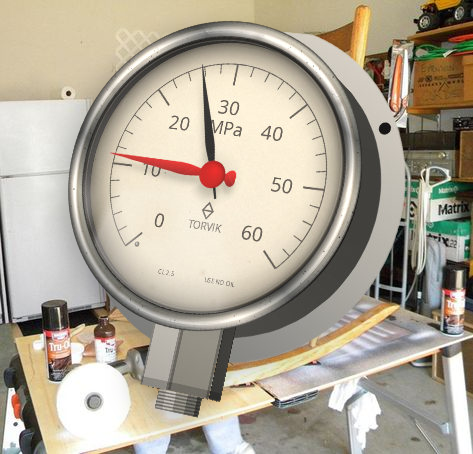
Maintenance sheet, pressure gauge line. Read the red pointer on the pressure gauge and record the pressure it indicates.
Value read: 11 MPa
